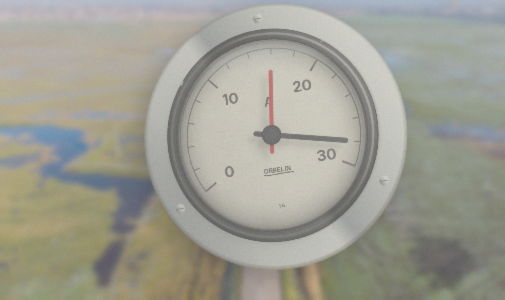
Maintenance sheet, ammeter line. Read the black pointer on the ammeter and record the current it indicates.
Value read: 28 A
